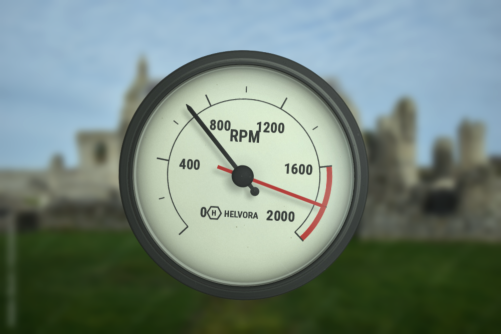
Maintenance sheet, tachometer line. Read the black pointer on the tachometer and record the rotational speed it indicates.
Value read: 700 rpm
